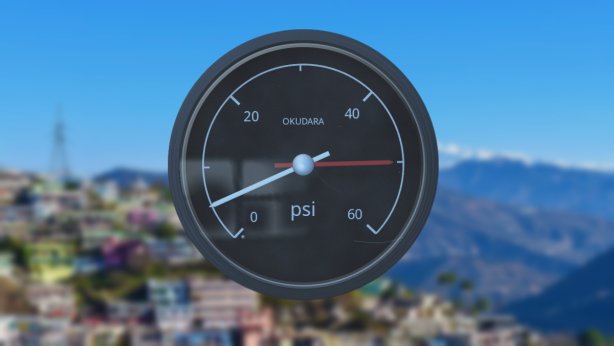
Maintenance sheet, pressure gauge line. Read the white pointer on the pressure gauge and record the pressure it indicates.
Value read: 5 psi
